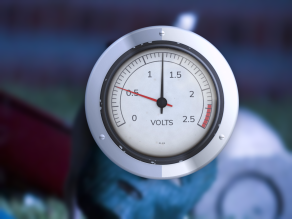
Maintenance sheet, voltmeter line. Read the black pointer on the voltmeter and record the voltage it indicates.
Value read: 1.25 V
